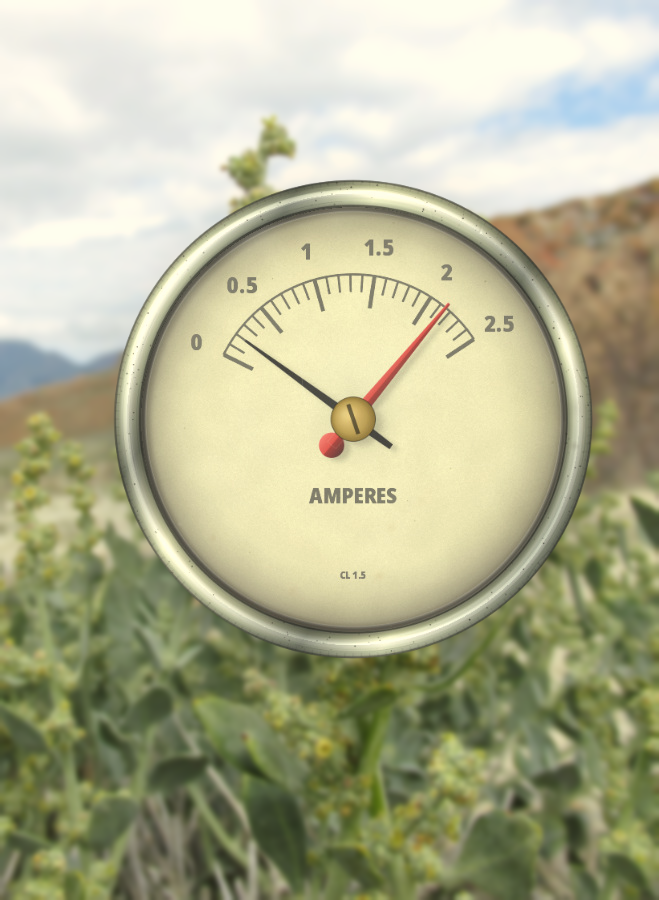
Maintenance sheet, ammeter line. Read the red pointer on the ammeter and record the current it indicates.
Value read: 2.15 A
